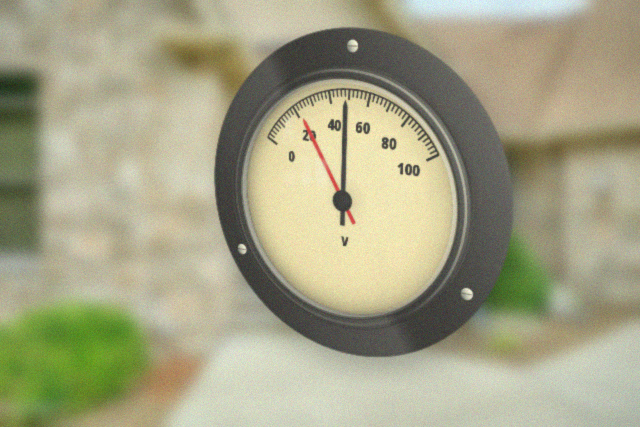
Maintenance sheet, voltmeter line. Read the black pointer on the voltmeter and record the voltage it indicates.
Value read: 50 V
